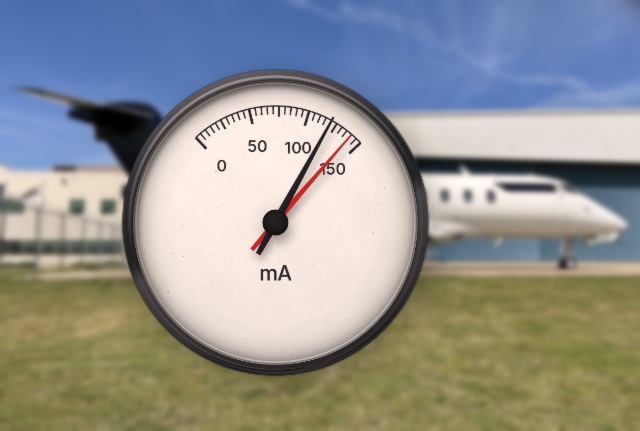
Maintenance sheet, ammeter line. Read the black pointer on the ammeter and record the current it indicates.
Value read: 120 mA
